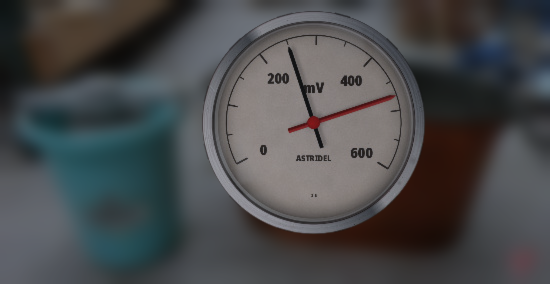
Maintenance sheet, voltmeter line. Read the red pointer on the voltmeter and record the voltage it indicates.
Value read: 475 mV
